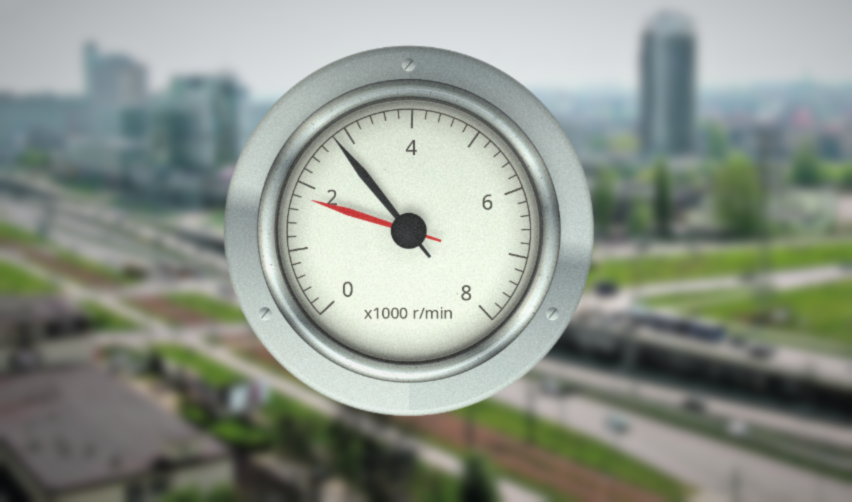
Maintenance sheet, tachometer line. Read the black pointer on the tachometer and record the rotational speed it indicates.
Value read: 2800 rpm
